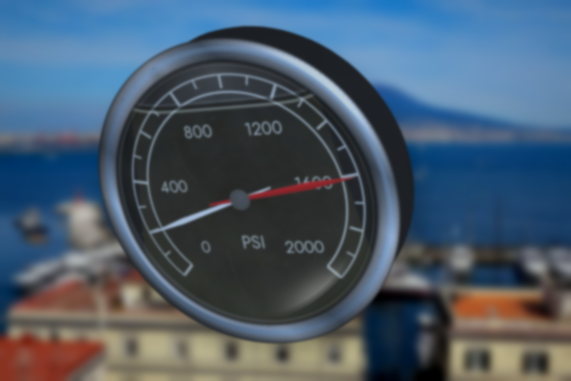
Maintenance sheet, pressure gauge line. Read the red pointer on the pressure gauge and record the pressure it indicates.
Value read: 1600 psi
